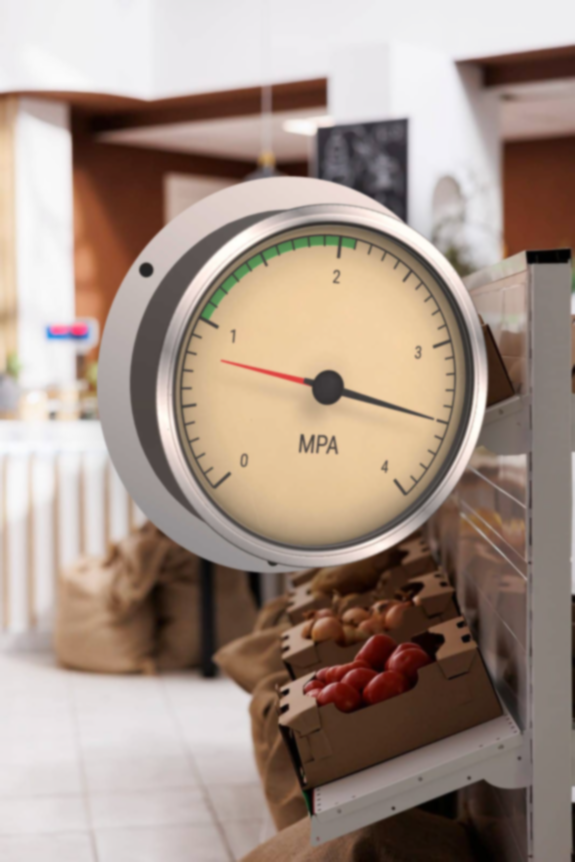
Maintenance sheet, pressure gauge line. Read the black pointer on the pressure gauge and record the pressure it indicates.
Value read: 3.5 MPa
